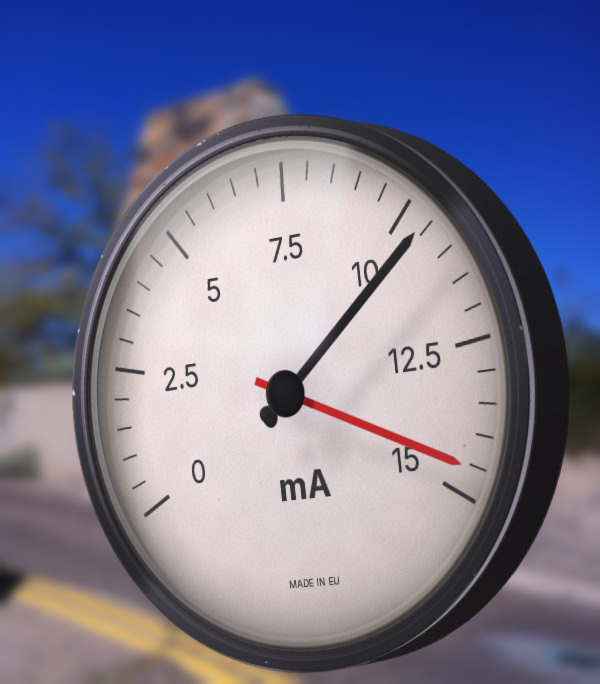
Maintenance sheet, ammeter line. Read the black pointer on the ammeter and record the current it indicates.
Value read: 10.5 mA
